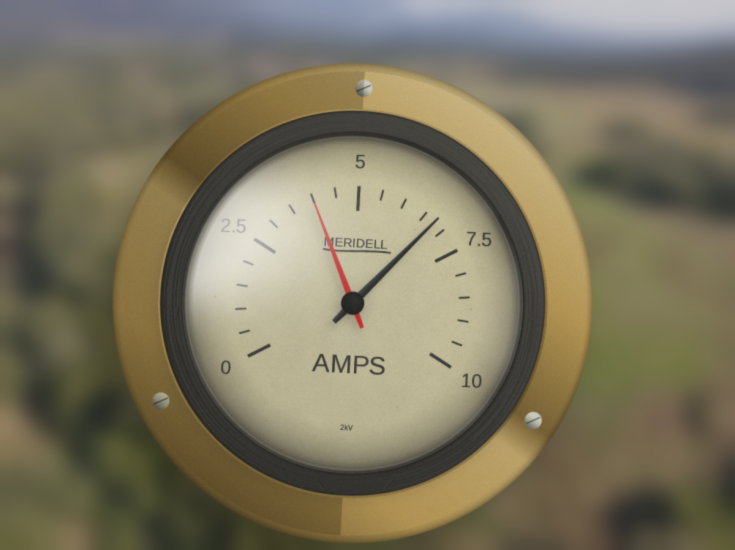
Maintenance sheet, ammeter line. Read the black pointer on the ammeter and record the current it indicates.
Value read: 6.75 A
